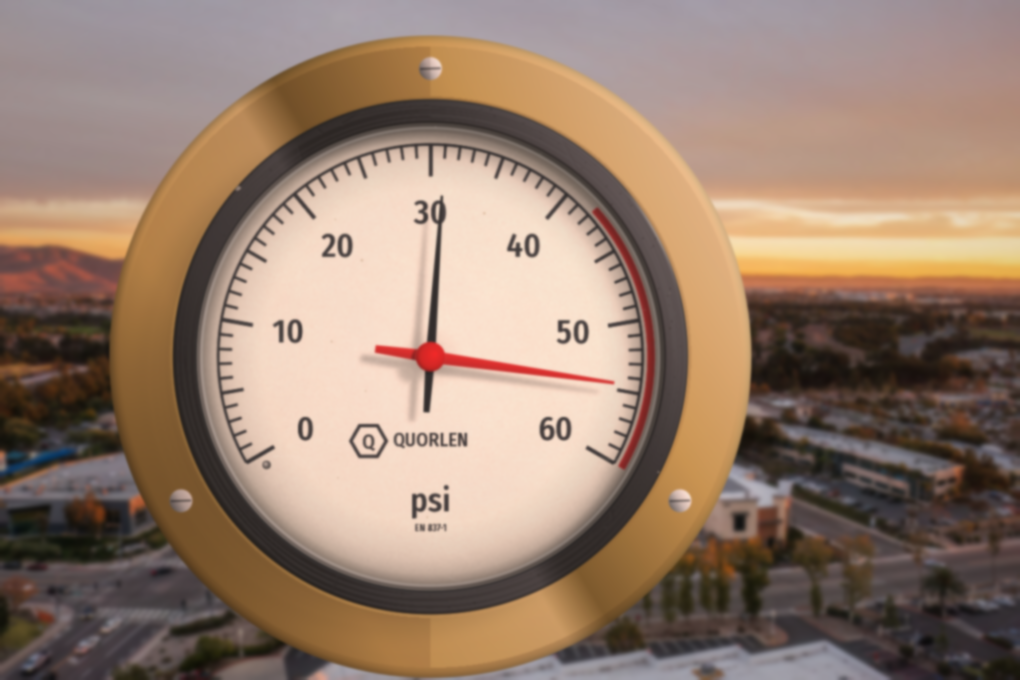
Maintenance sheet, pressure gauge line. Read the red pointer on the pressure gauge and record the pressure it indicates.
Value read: 54.5 psi
